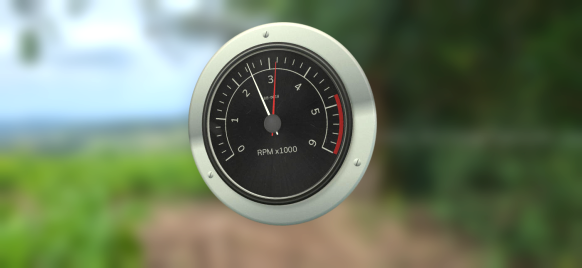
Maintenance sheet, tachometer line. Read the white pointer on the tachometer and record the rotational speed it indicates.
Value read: 2500 rpm
